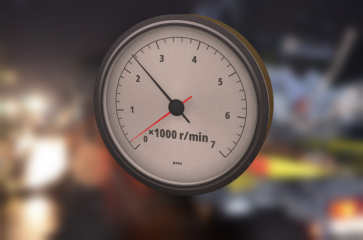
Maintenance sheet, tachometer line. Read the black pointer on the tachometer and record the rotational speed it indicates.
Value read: 2400 rpm
